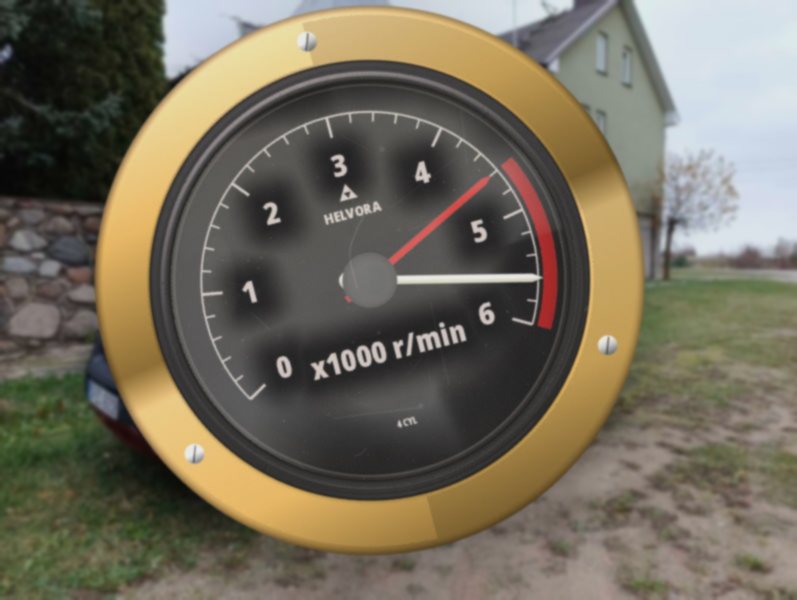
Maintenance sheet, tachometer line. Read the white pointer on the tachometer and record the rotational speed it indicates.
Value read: 5600 rpm
